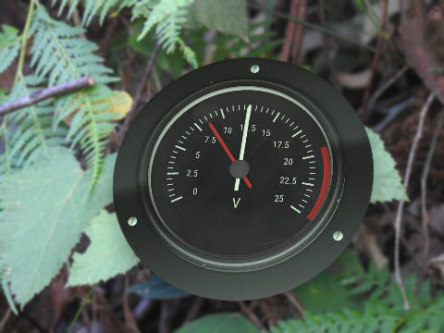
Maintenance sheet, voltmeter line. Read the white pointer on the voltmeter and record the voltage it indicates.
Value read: 12.5 V
